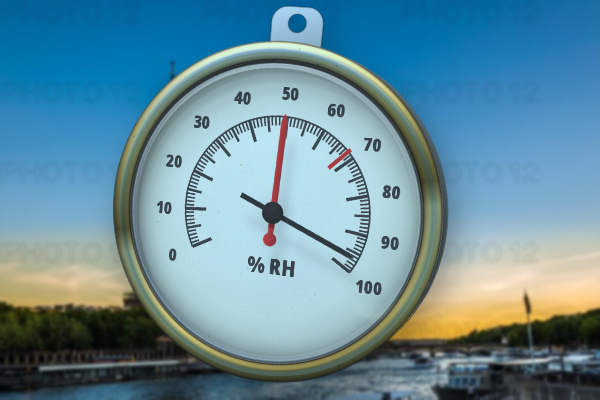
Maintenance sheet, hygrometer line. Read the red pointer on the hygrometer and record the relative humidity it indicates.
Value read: 50 %
